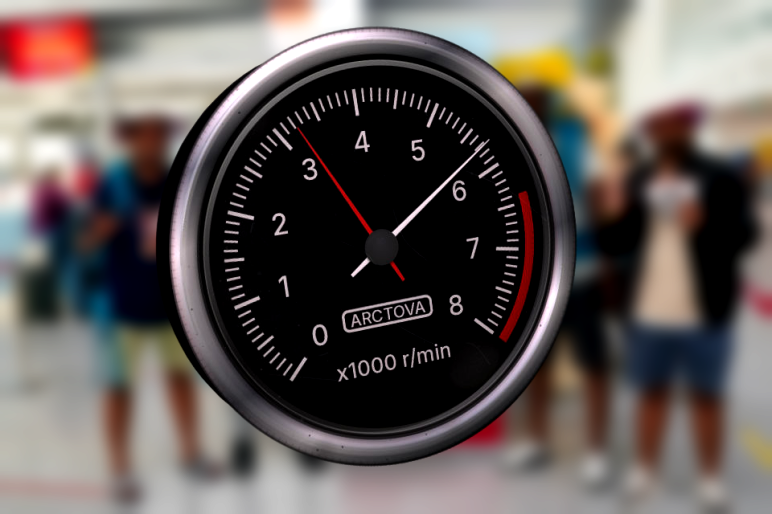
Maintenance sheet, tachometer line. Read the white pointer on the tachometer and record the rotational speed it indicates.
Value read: 5700 rpm
